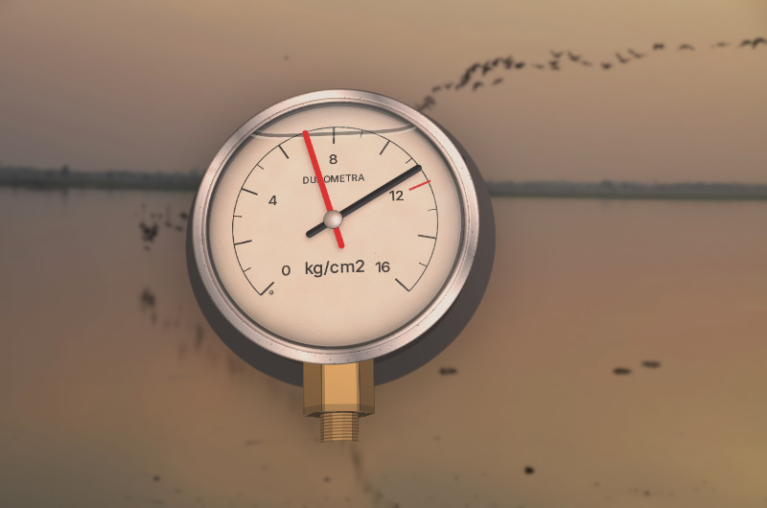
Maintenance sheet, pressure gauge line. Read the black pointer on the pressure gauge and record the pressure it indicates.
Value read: 11.5 kg/cm²
